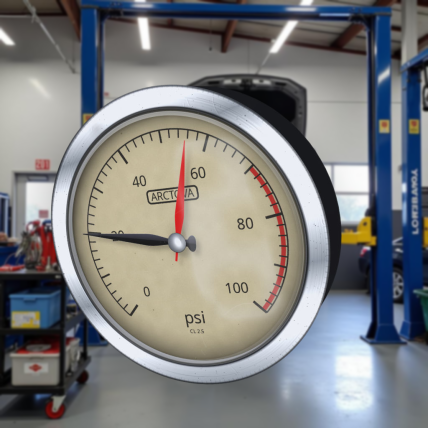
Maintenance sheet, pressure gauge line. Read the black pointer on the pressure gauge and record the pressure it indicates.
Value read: 20 psi
